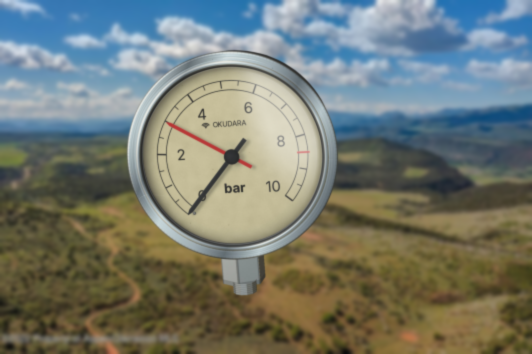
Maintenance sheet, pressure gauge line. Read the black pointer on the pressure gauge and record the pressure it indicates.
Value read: 0 bar
